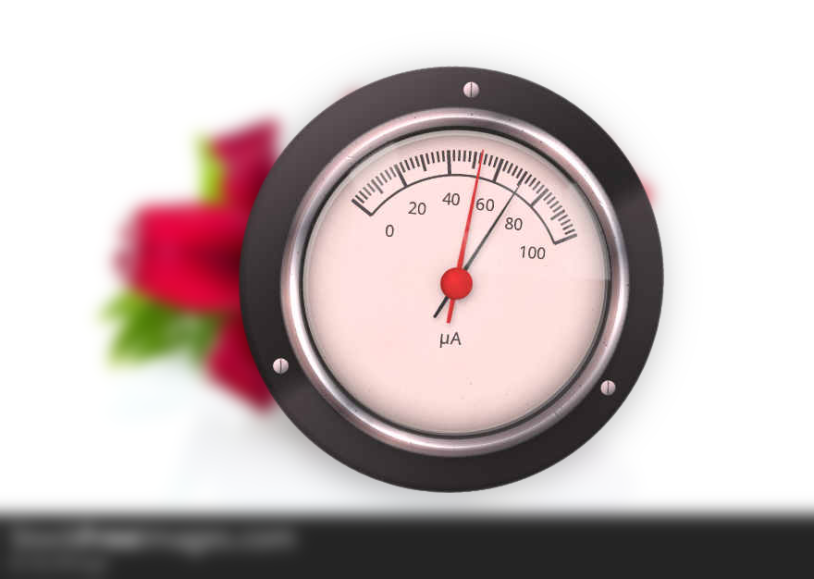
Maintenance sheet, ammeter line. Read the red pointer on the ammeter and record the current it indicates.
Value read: 52 µA
